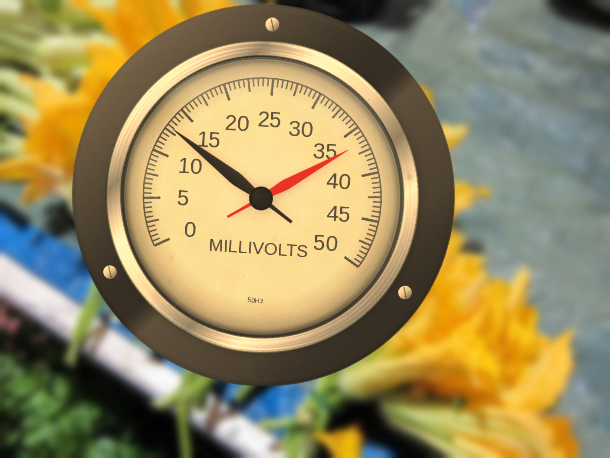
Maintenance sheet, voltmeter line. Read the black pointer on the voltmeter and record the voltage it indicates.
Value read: 13 mV
